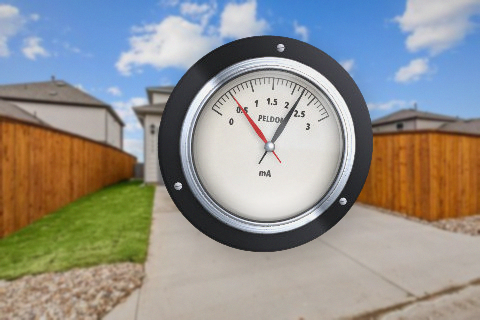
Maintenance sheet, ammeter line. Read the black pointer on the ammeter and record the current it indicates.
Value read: 2.2 mA
